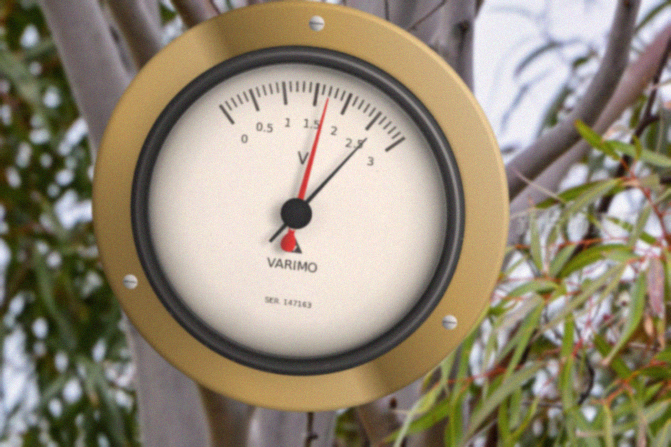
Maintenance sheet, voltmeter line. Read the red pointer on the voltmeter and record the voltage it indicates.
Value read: 1.7 V
